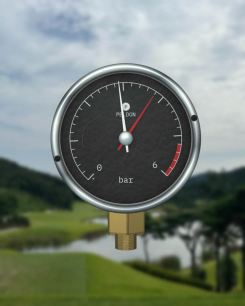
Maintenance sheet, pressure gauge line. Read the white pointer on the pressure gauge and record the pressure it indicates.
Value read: 2.9 bar
